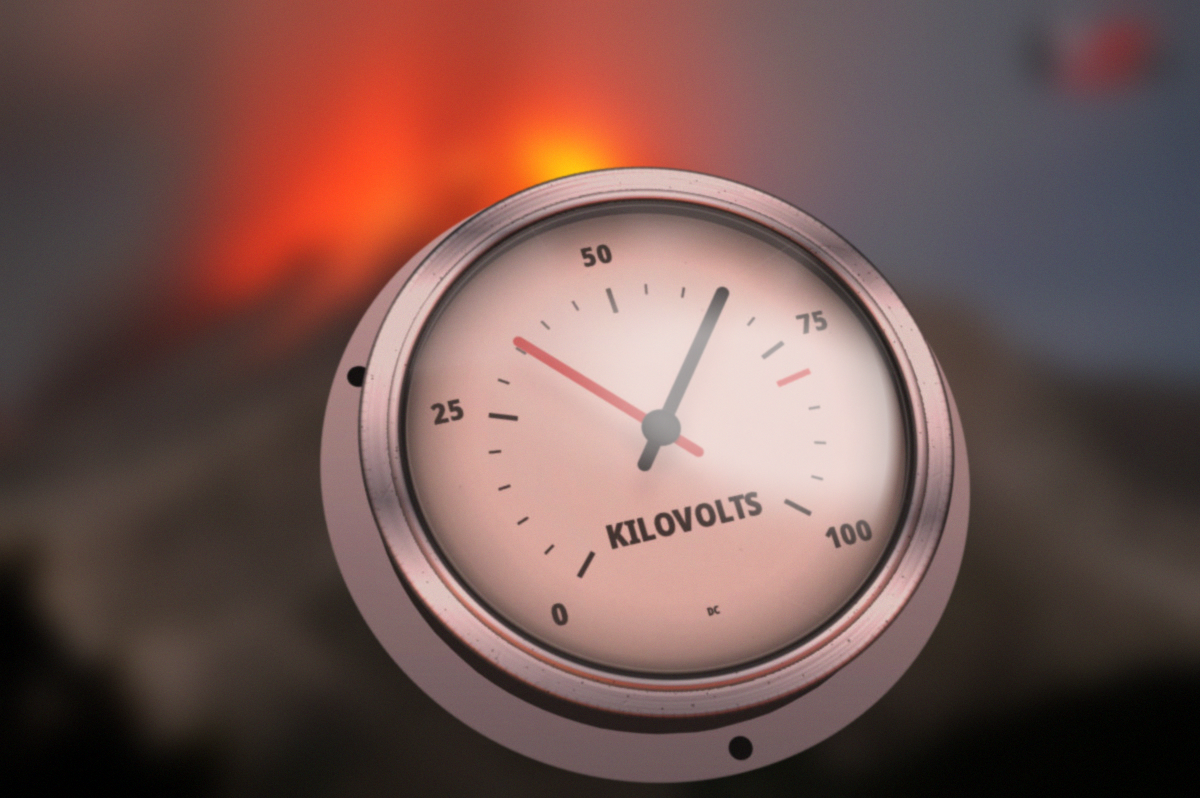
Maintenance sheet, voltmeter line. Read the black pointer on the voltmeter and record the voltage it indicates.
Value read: 65 kV
